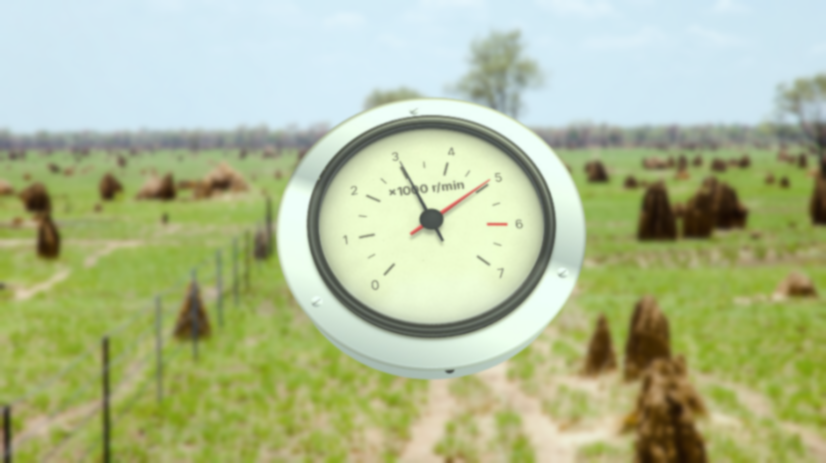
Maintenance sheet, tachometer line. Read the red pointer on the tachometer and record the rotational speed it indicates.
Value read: 5000 rpm
